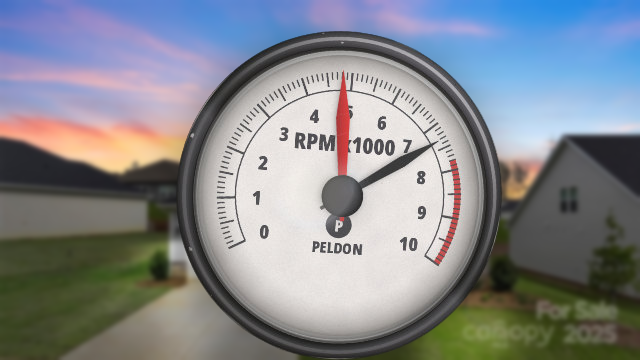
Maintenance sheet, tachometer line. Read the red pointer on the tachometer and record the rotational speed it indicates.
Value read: 4800 rpm
